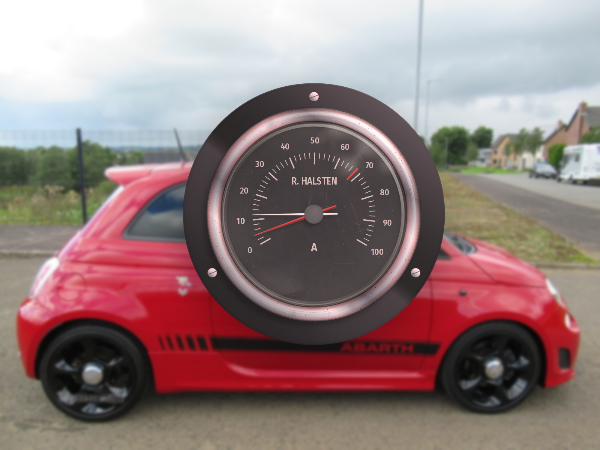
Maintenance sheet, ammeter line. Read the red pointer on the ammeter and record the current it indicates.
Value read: 4 A
